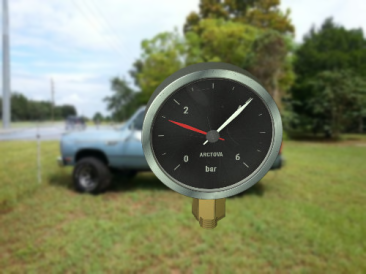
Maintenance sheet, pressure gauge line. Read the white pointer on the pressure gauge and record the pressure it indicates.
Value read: 4 bar
